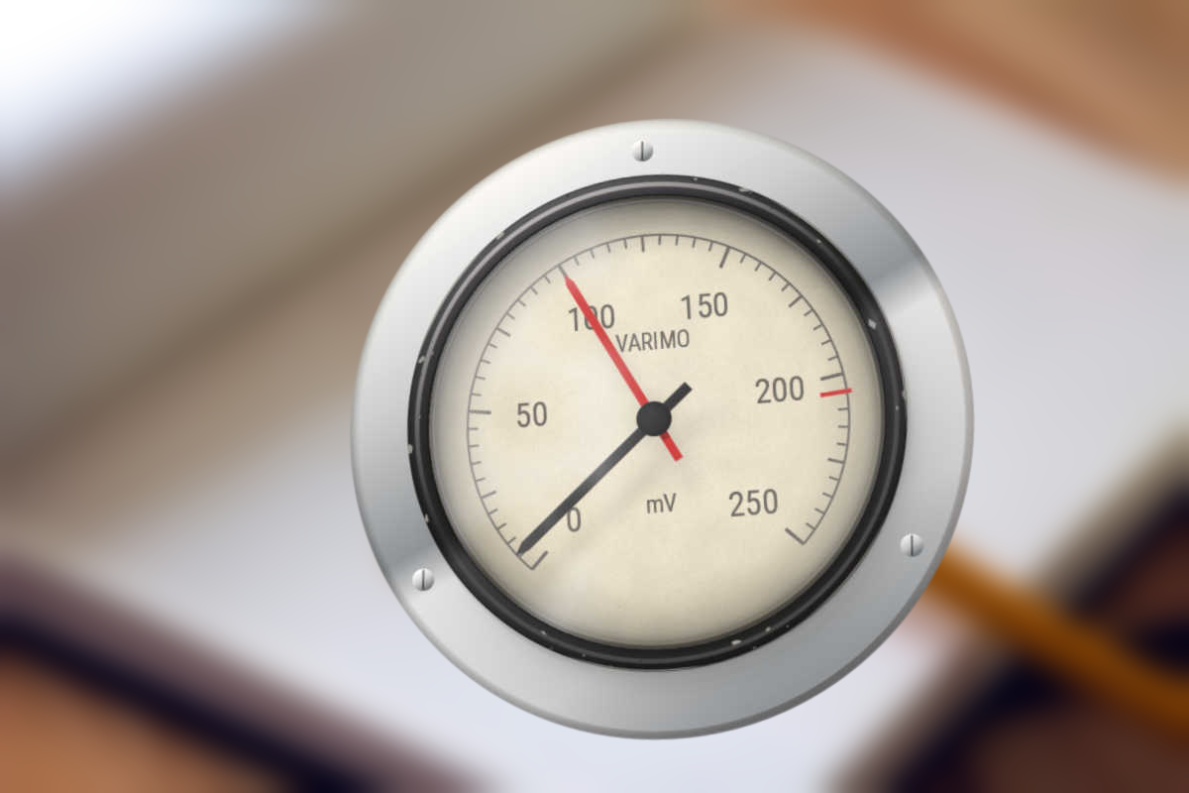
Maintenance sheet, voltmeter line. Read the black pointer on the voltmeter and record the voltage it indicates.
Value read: 5 mV
